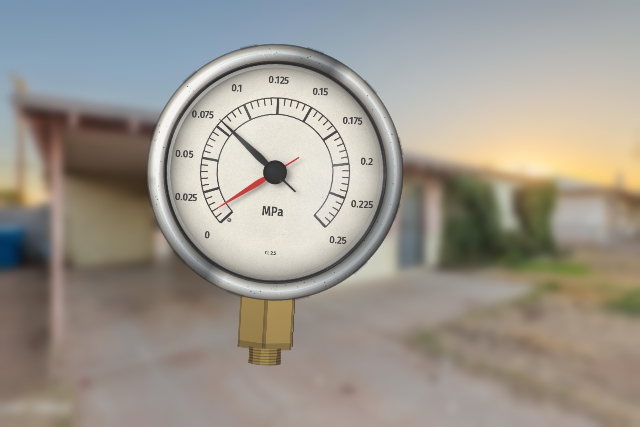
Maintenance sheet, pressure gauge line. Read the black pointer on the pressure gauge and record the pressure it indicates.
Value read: 0.08 MPa
